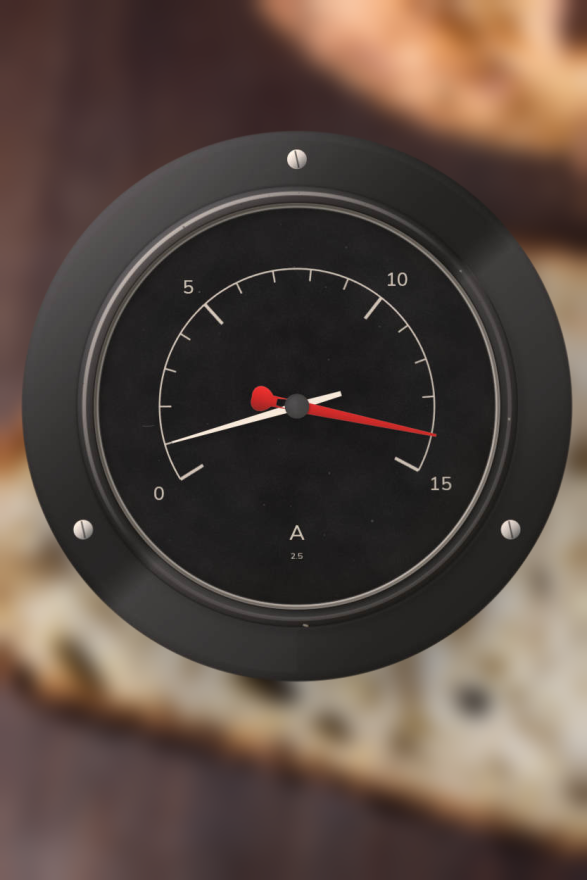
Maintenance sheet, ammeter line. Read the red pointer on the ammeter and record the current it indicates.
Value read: 14 A
